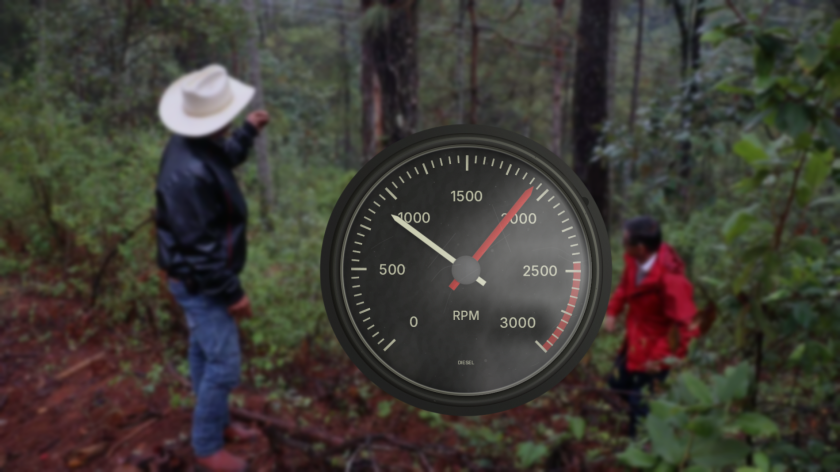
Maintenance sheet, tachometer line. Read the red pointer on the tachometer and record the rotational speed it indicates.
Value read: 1925 rpm
